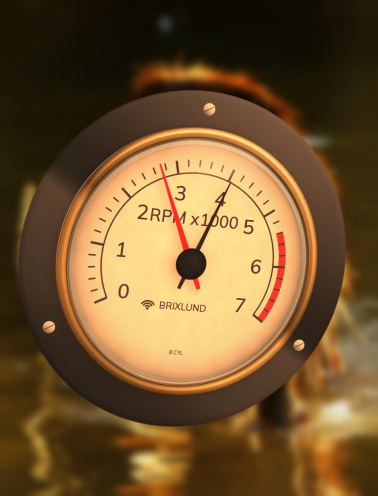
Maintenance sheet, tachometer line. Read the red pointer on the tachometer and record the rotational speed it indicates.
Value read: 2700 rpm
